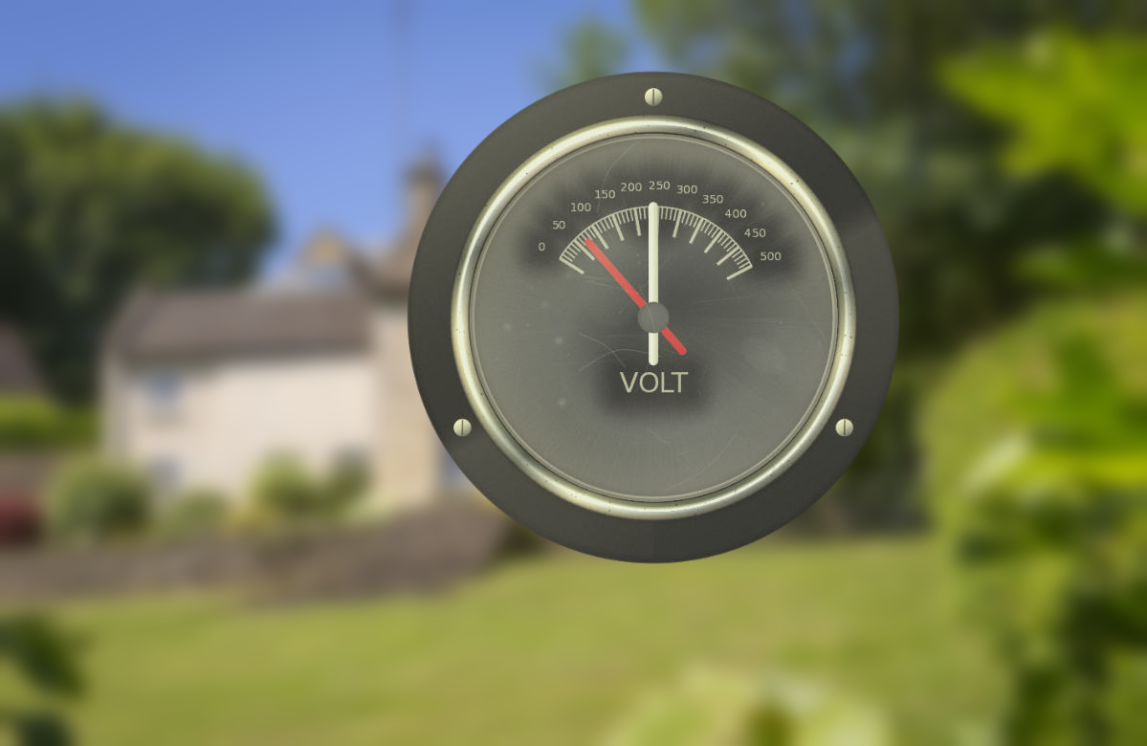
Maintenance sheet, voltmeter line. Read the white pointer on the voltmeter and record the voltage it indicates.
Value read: 240 V
